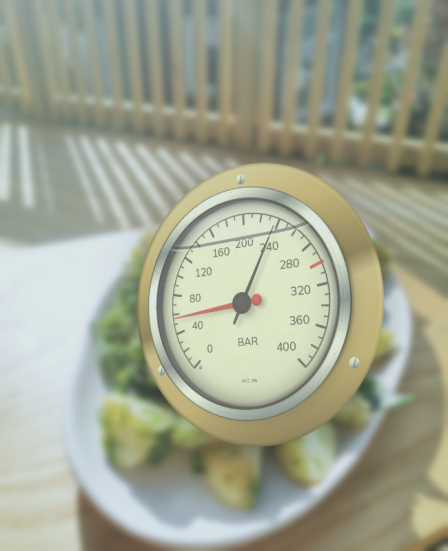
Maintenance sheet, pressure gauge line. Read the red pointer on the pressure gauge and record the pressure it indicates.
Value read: 55 bar
